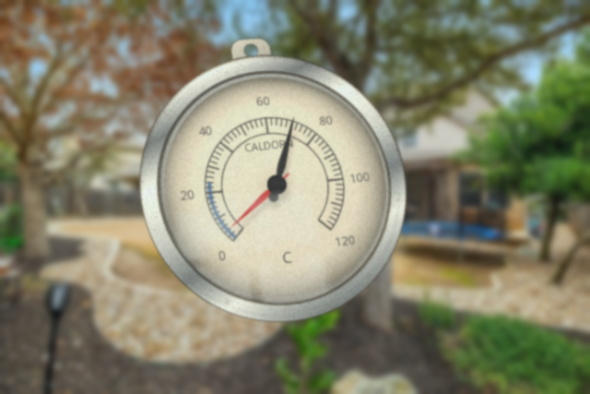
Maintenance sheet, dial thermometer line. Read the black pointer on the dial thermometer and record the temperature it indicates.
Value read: 70 °C
